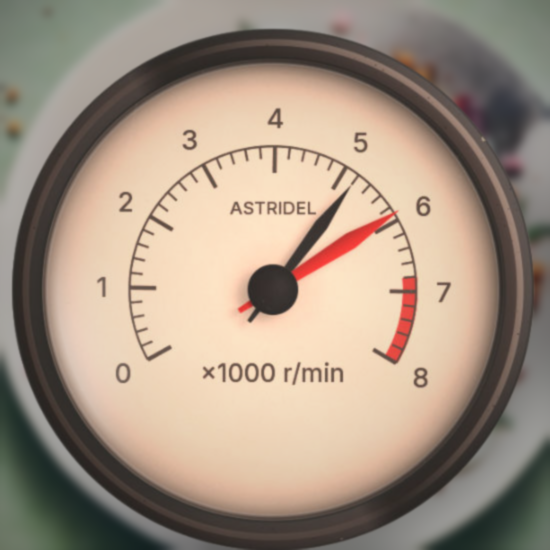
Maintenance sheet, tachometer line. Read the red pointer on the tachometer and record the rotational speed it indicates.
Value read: 5900 rpm
